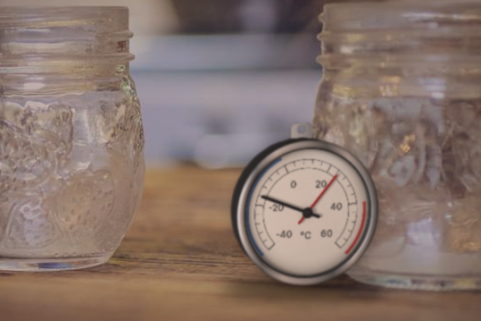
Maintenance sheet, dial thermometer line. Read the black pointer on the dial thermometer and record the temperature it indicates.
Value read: -16 °C
